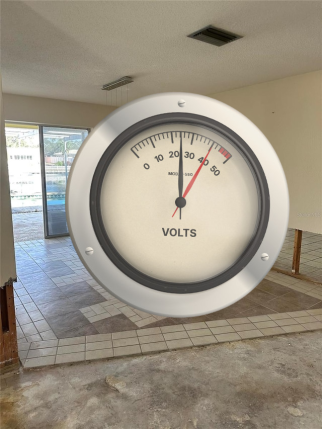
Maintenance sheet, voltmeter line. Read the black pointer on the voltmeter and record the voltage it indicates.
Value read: 24 V
